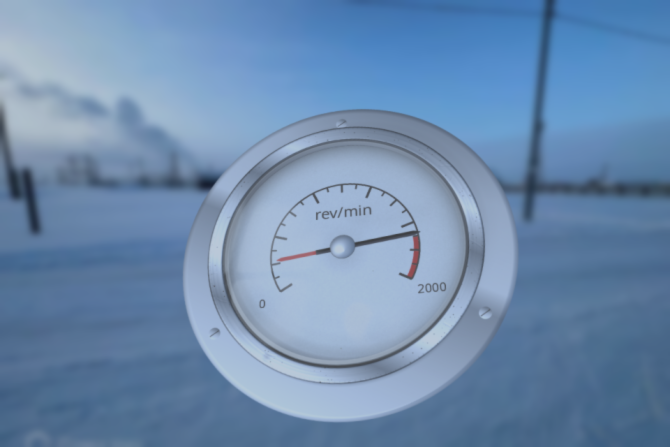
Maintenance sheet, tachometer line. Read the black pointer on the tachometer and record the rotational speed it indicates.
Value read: 1700 rpm
